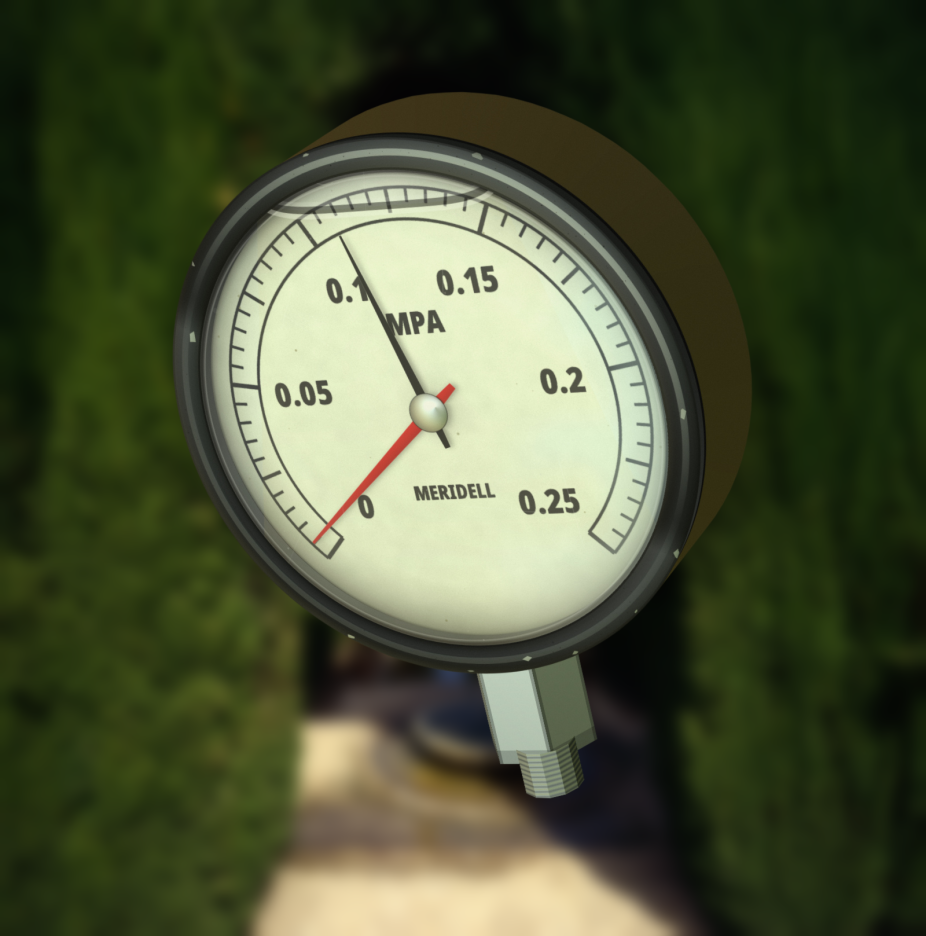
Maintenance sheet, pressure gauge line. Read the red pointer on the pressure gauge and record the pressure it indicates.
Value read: 0.005 MPa
